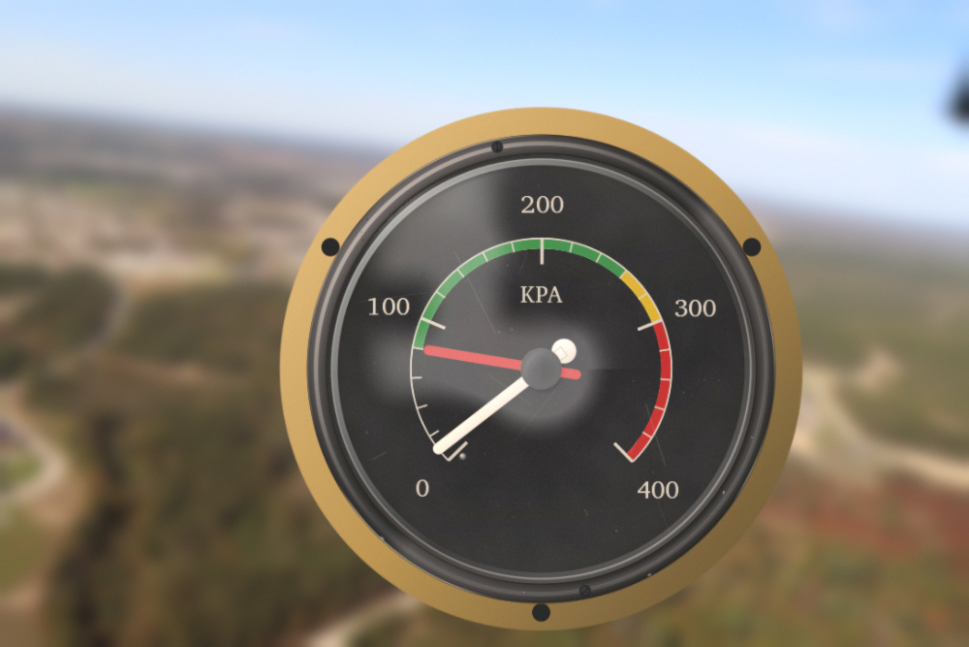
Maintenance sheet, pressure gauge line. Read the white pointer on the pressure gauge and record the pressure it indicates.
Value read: 10 kPa
